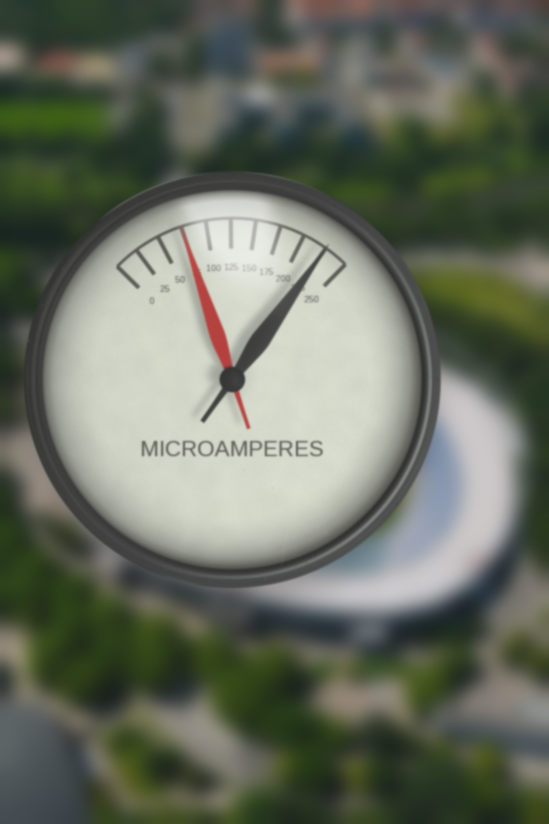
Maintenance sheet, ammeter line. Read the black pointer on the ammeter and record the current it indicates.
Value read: 225 µA
